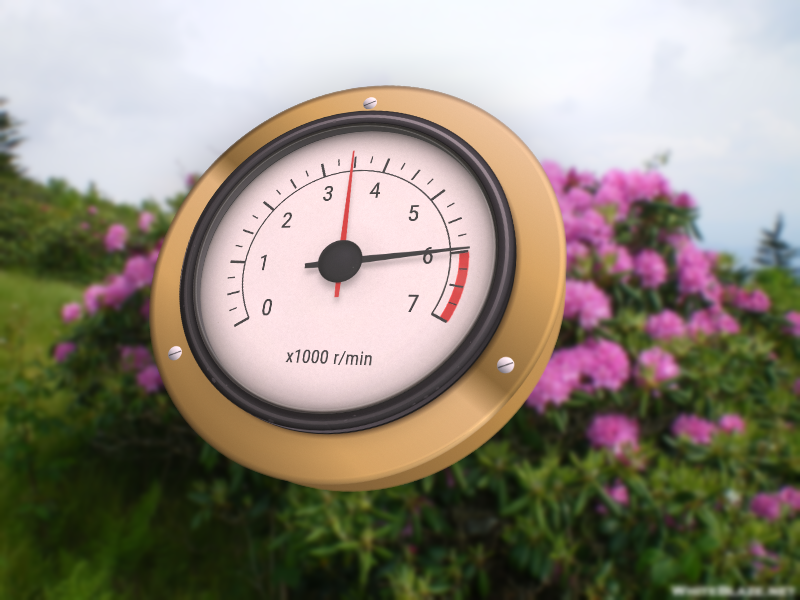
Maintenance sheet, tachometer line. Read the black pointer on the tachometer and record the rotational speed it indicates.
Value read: 6000 rpm
